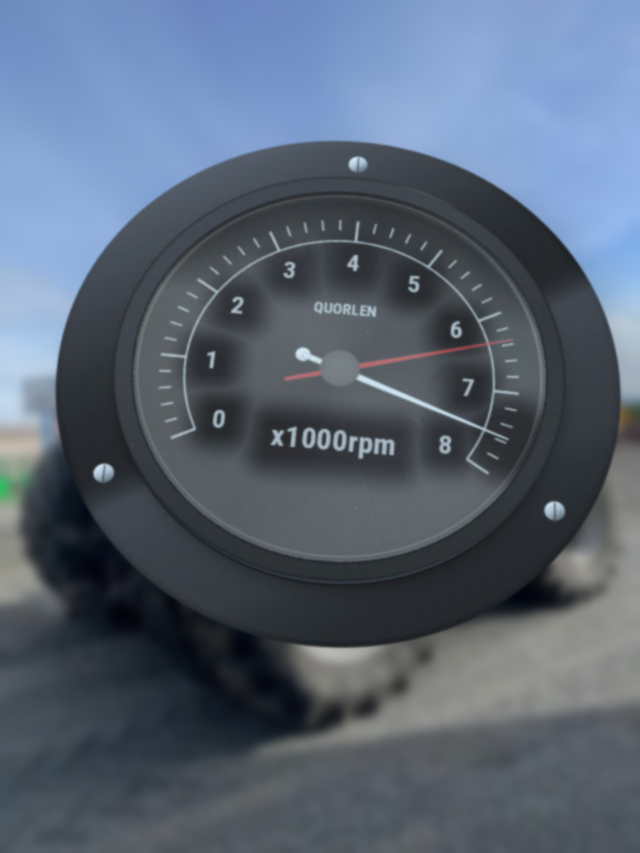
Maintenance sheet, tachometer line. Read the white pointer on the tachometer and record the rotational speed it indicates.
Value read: 7600 rpm
